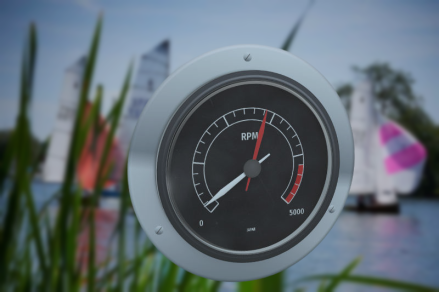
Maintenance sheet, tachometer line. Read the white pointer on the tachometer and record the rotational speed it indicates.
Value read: 200 rpm
